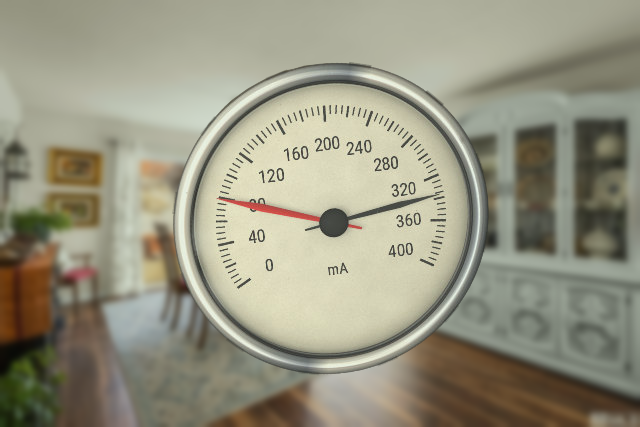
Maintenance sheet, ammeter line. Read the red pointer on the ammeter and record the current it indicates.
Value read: 80 mA
